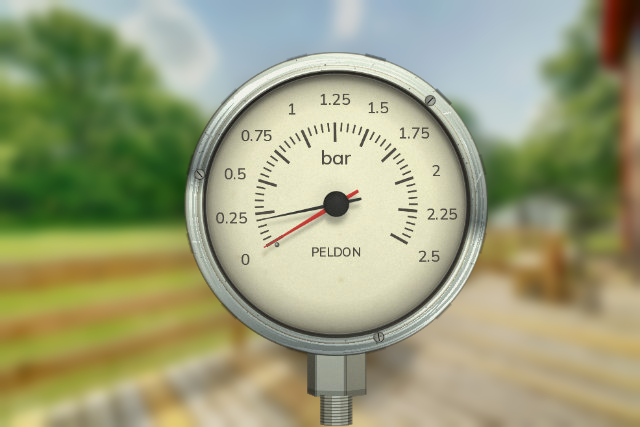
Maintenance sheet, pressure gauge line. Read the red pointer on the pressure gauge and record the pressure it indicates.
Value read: 0 bar
